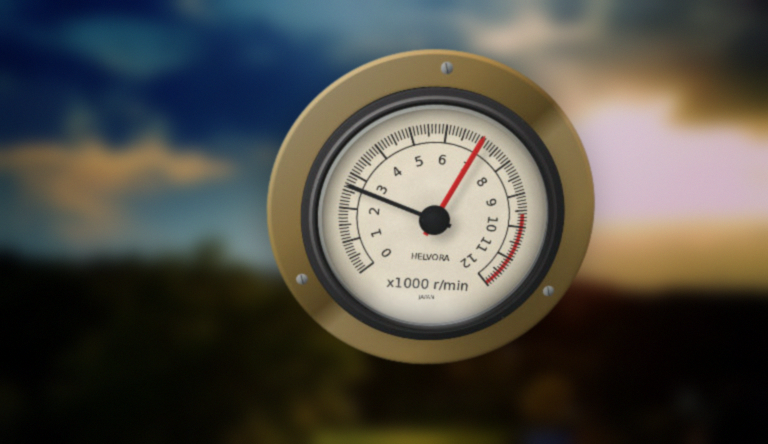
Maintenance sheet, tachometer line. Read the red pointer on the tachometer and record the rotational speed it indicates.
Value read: 7000 rpm
